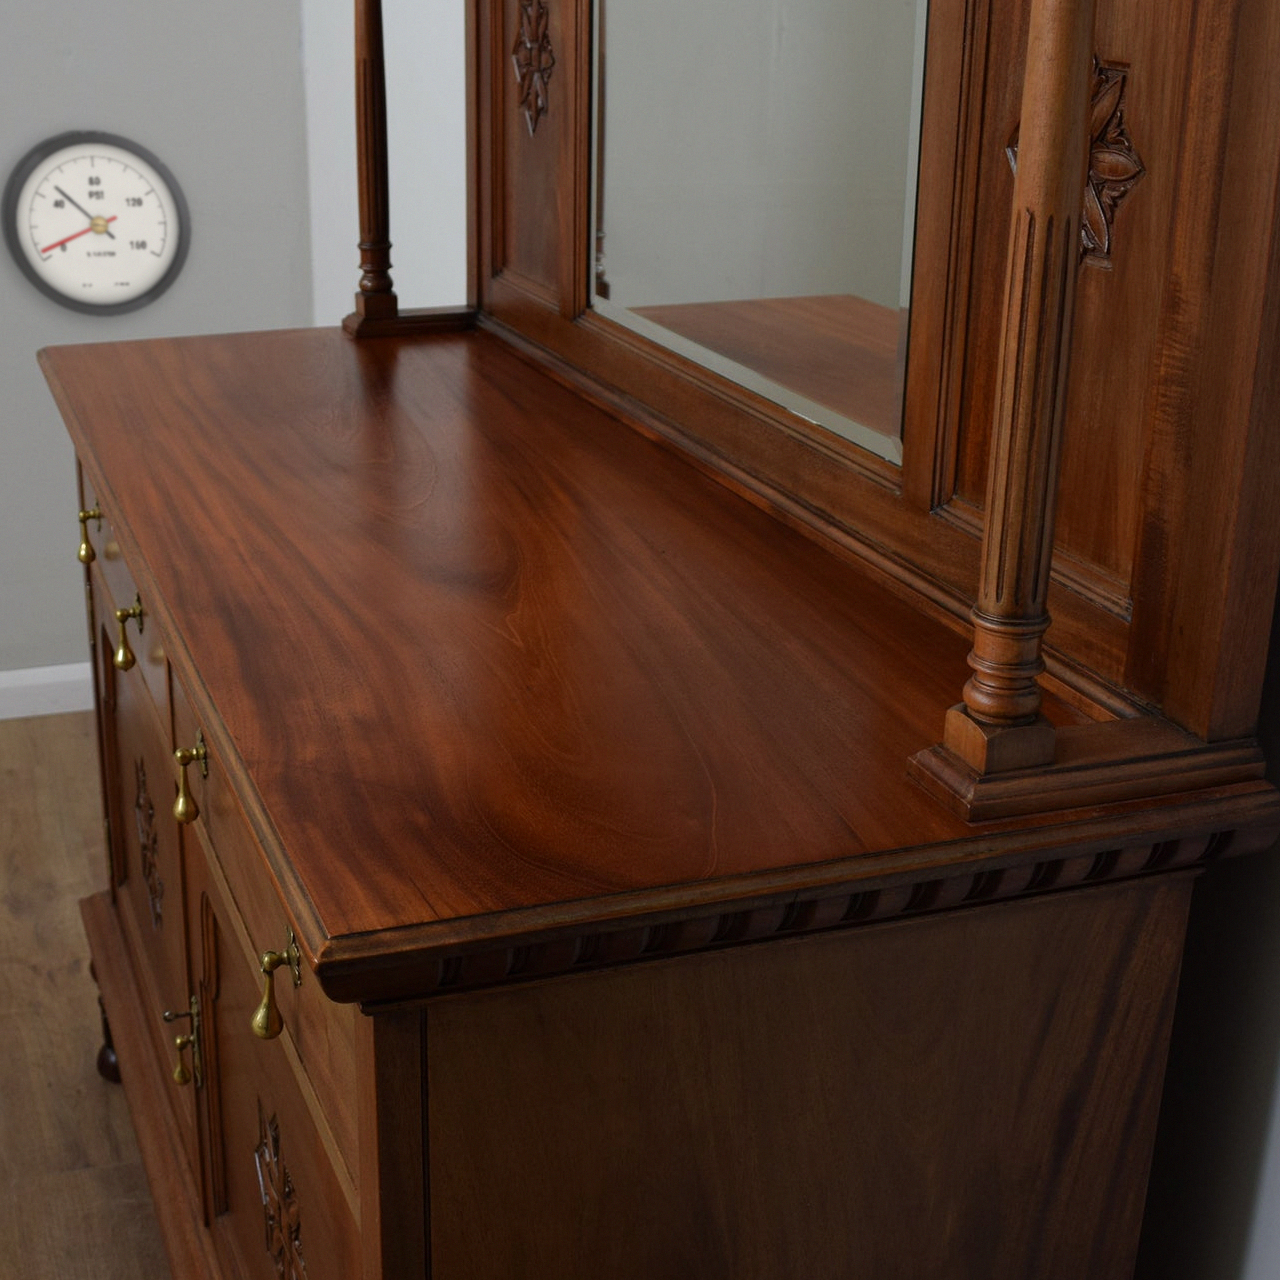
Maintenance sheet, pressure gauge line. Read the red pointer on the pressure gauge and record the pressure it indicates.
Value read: 5 psi
